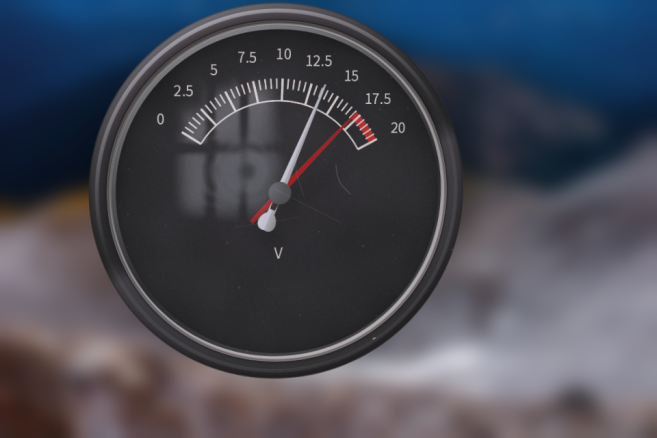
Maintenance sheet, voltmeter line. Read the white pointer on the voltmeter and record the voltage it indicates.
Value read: 13.5 V
